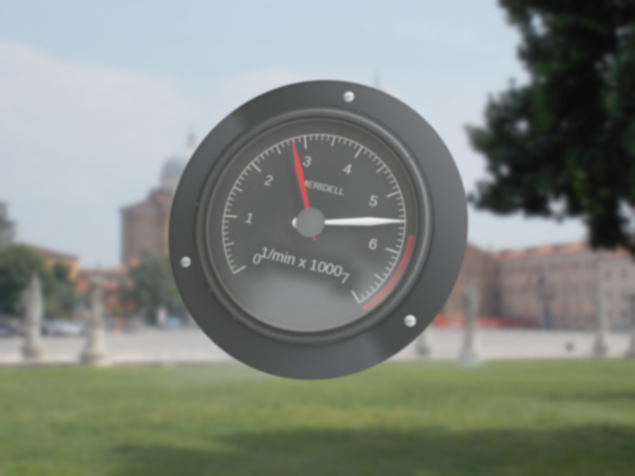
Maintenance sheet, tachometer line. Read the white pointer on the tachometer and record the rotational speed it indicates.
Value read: 5500 rpm
